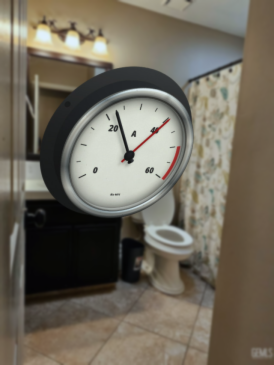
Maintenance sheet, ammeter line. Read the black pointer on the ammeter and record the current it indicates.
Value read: 22.5 A
